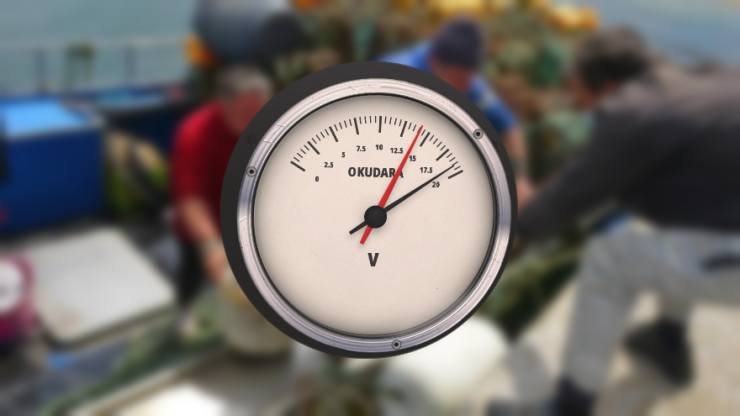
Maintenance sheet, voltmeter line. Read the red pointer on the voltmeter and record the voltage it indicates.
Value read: 14 V
